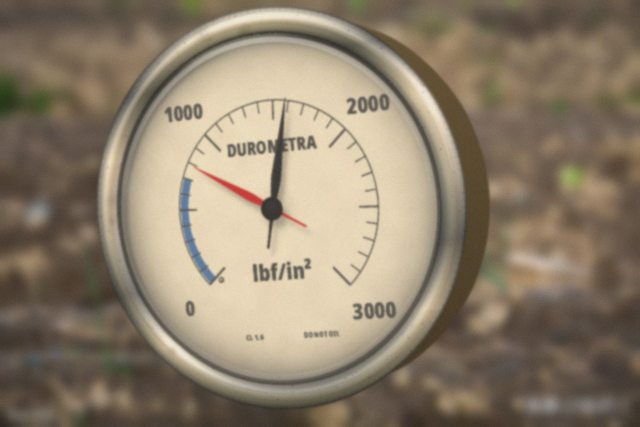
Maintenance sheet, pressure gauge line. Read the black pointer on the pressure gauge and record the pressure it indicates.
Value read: 1600 psi
